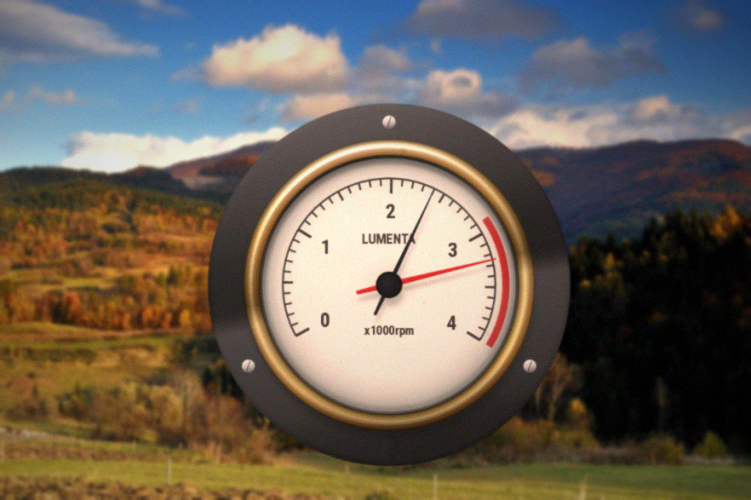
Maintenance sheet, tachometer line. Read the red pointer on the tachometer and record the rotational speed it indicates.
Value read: 3250 rpm
